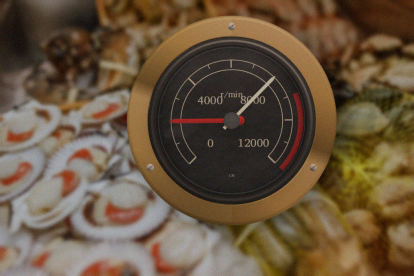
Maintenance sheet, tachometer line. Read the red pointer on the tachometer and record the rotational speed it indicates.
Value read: 2000 rpm
